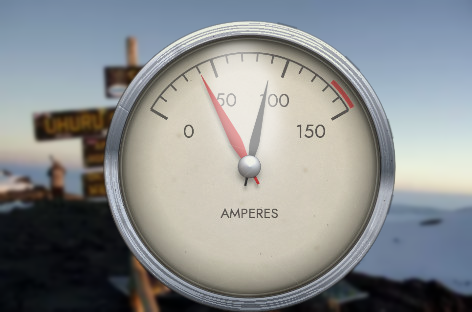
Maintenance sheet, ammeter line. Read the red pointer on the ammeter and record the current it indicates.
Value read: 40 A
